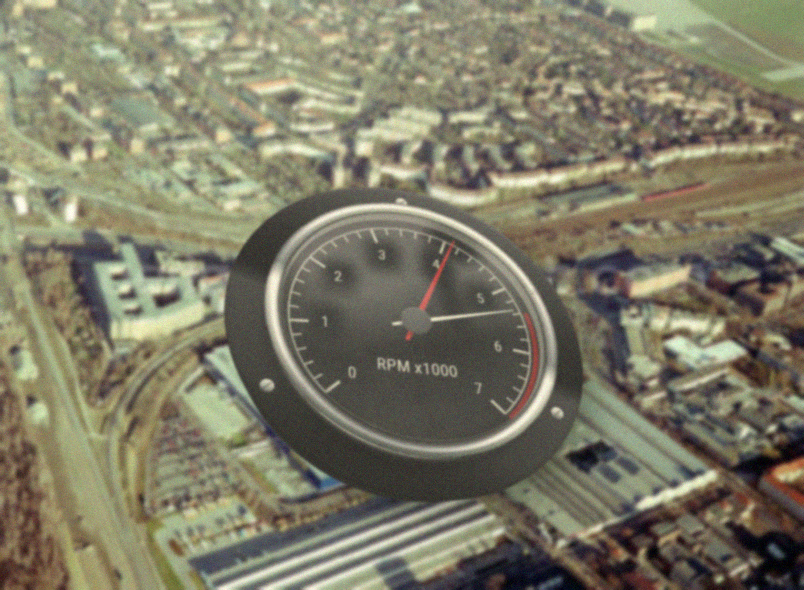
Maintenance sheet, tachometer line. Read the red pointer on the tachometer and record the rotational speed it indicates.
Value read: 4100 rpm
